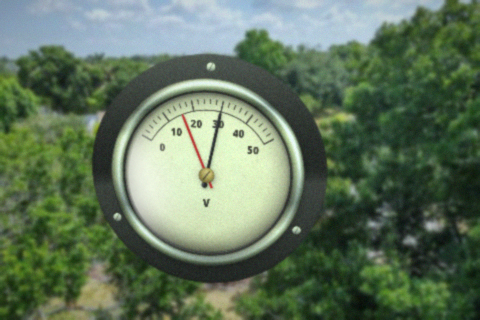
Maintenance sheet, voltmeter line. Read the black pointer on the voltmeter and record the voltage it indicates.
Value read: 30 V
